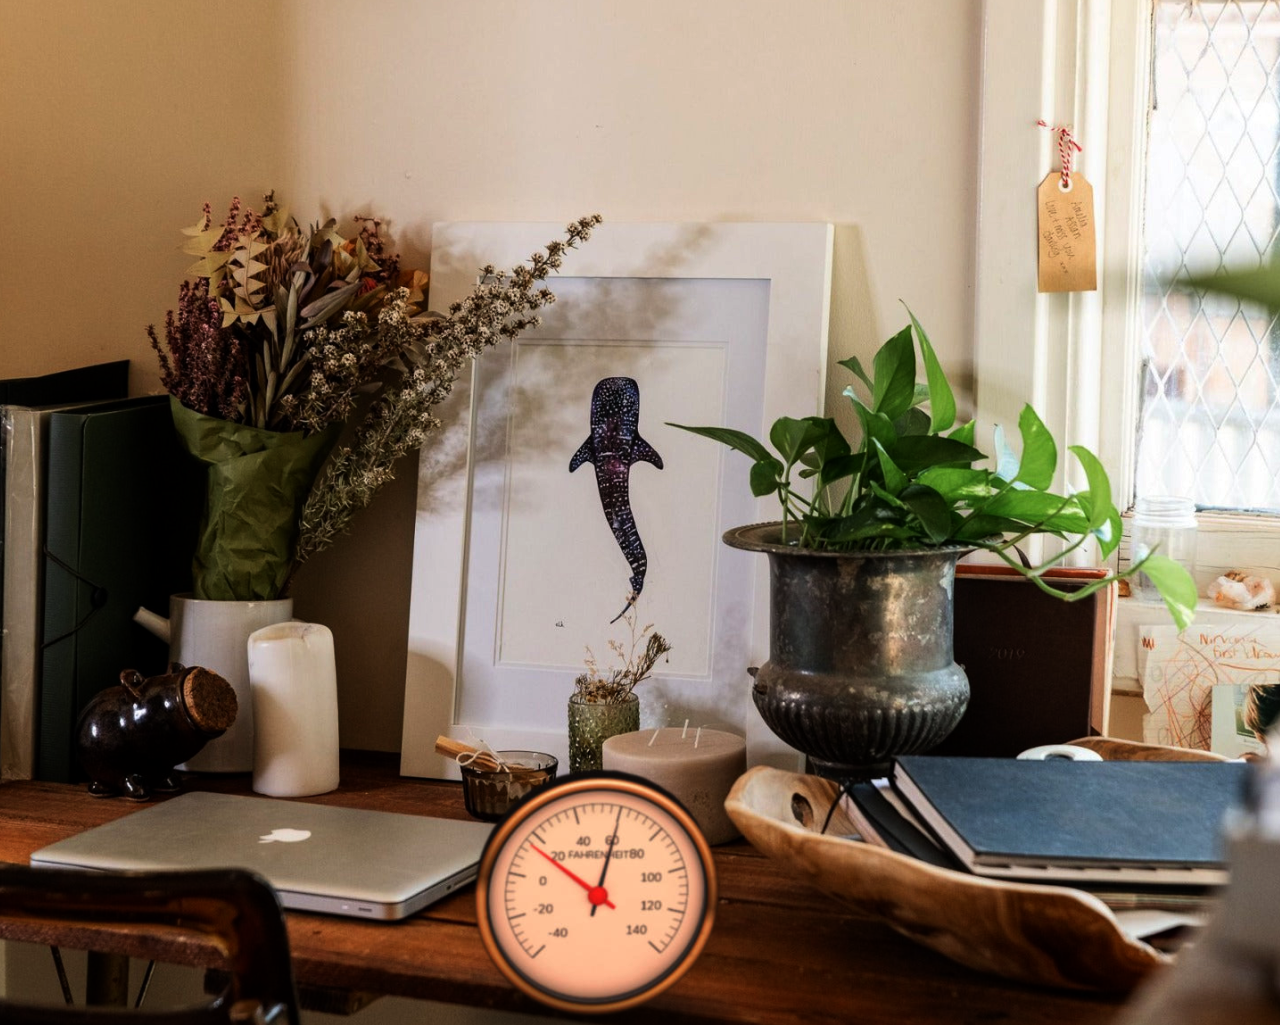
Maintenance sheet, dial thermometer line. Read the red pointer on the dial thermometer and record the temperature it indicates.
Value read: 16 °F
